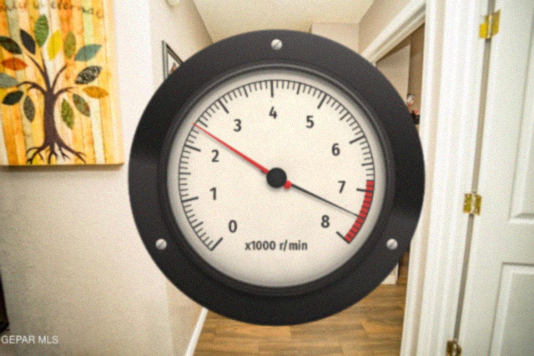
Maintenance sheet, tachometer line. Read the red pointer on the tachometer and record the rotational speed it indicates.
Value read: 2400 rpm
